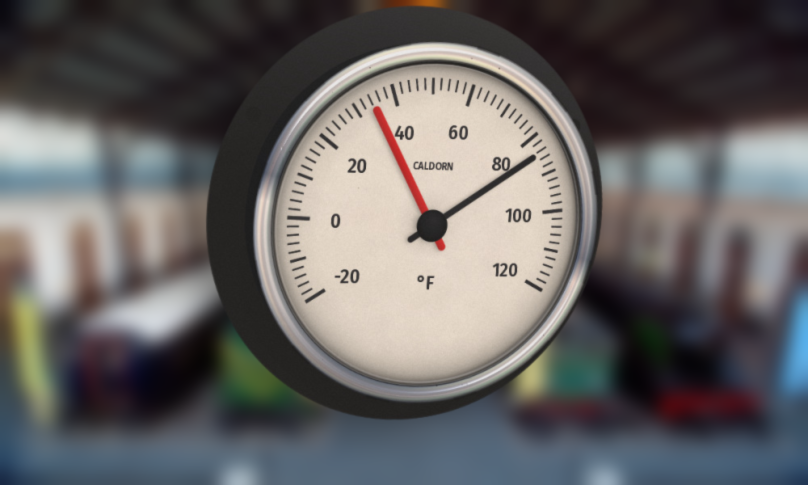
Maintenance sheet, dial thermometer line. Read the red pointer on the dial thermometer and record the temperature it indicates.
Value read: 34 °F
